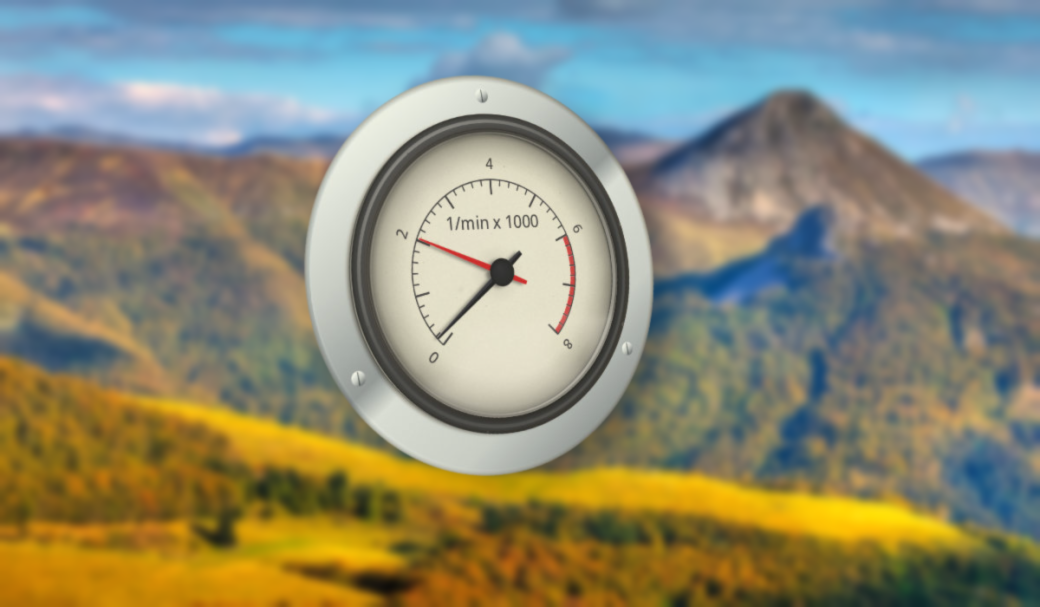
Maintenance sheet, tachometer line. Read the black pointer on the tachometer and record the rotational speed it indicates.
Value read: 200 rpm
